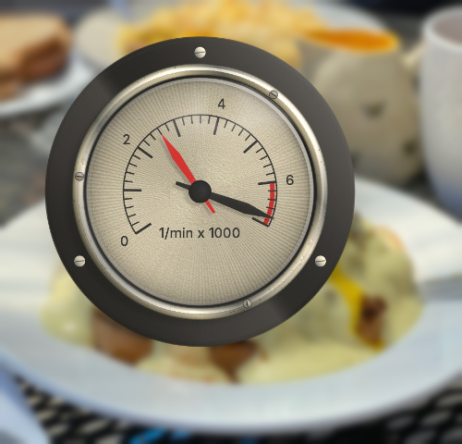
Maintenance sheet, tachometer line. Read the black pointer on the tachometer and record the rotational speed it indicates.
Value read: 6800 rpm
